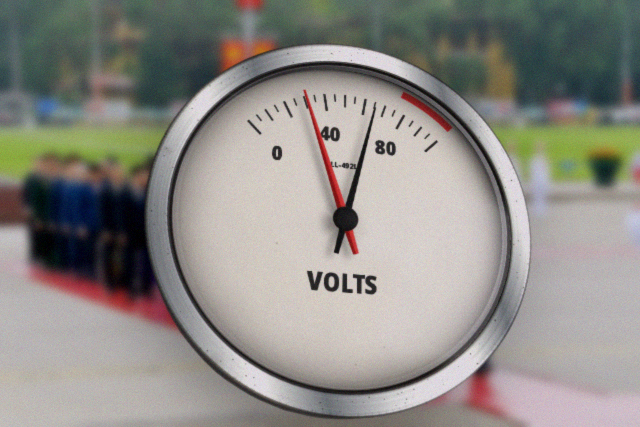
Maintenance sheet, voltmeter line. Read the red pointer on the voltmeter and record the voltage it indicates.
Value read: 30 V
